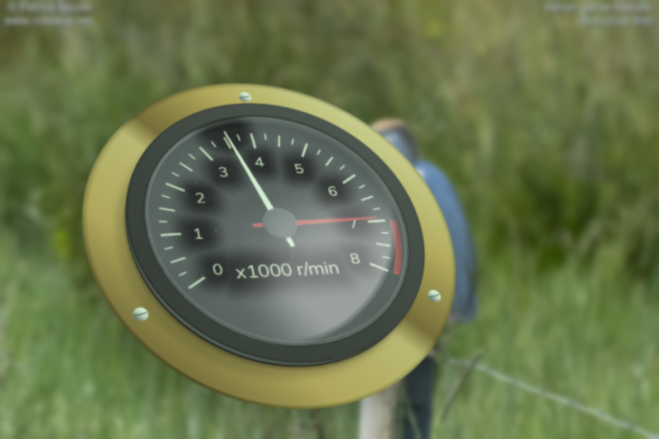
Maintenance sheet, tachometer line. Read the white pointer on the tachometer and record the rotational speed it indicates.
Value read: 3500 rpm
